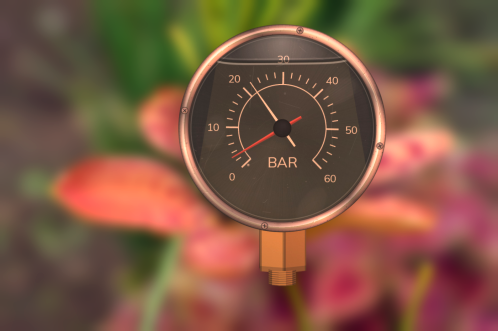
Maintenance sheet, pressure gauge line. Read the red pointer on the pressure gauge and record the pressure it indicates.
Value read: 3 bar
